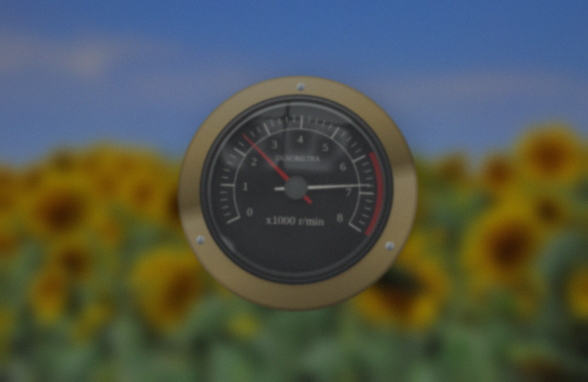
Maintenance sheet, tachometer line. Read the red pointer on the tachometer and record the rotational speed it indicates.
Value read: 2400 rpm
